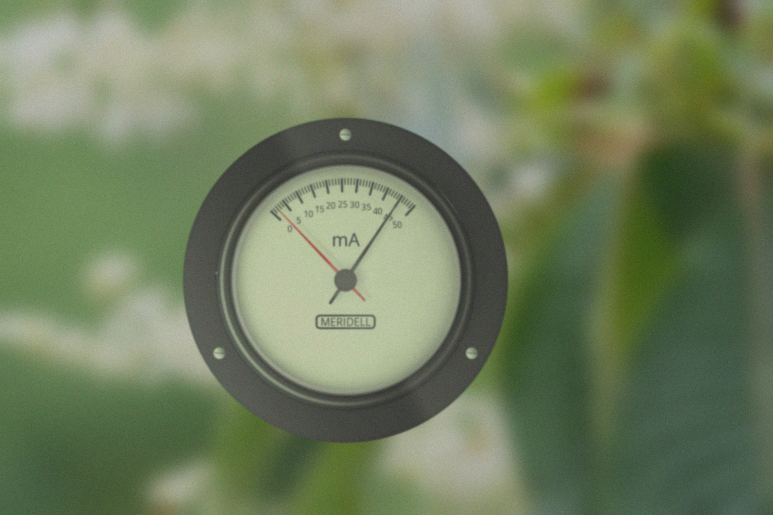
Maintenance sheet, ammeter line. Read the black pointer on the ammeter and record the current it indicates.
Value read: 45 mA
